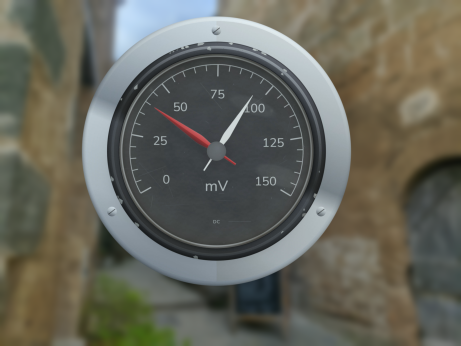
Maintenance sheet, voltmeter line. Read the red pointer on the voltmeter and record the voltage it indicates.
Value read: 40 mV
